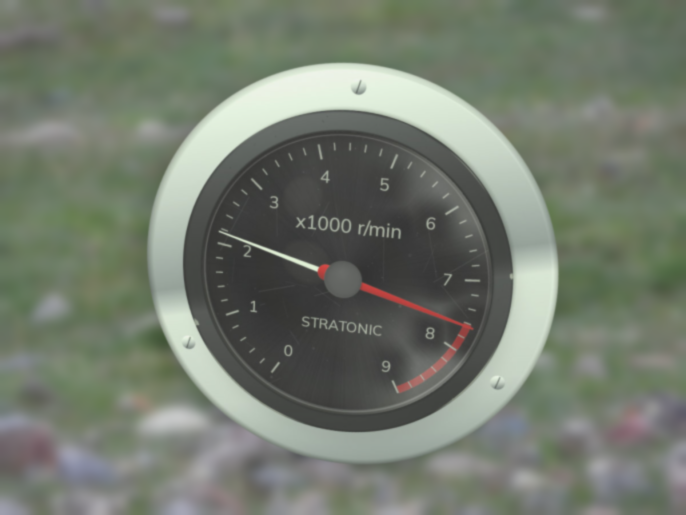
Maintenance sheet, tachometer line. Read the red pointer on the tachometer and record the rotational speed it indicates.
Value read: 7600 rpm
